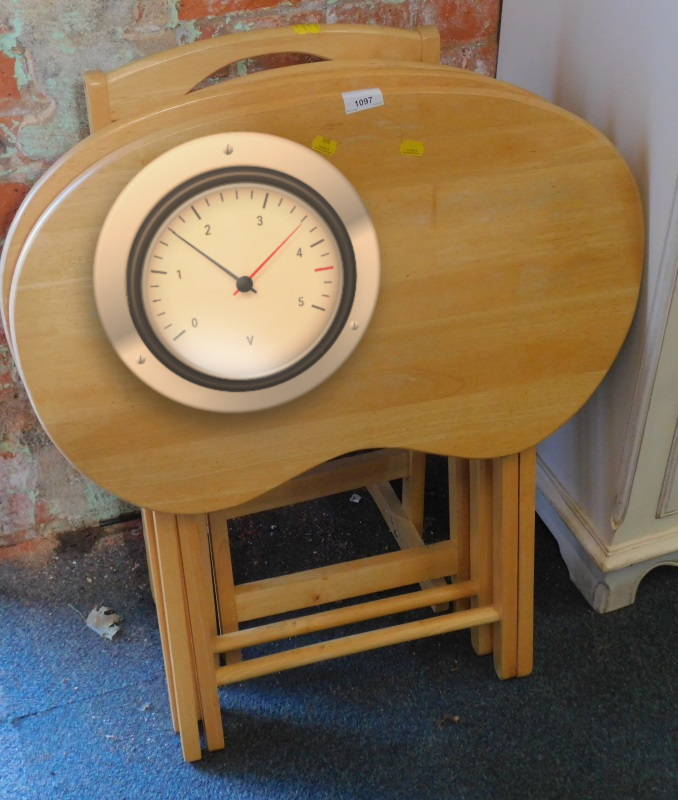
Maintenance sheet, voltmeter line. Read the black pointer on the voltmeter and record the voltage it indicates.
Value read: 1.6 V
